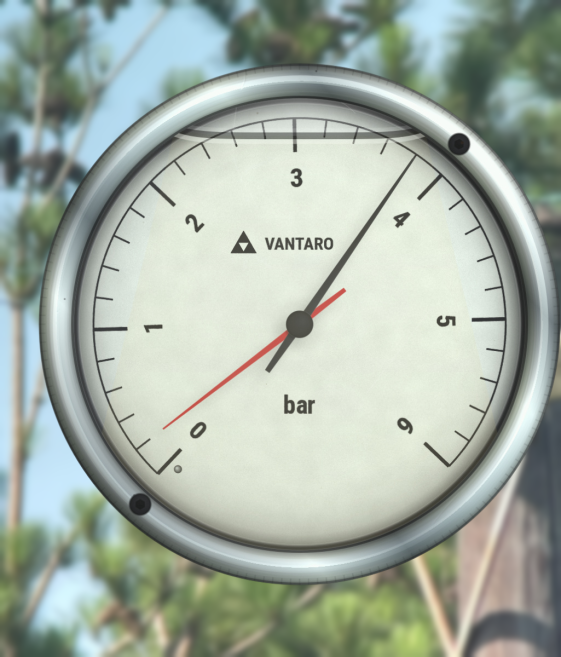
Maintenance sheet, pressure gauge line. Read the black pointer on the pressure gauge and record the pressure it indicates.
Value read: 3.8 bar
